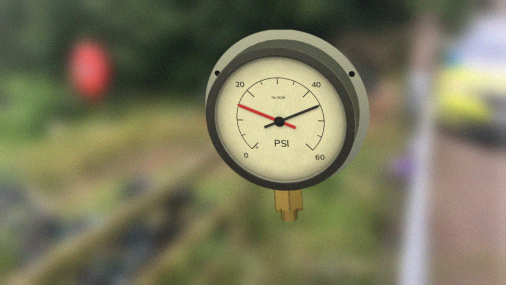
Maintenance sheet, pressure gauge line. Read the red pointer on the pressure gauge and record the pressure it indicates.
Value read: 15 psi
